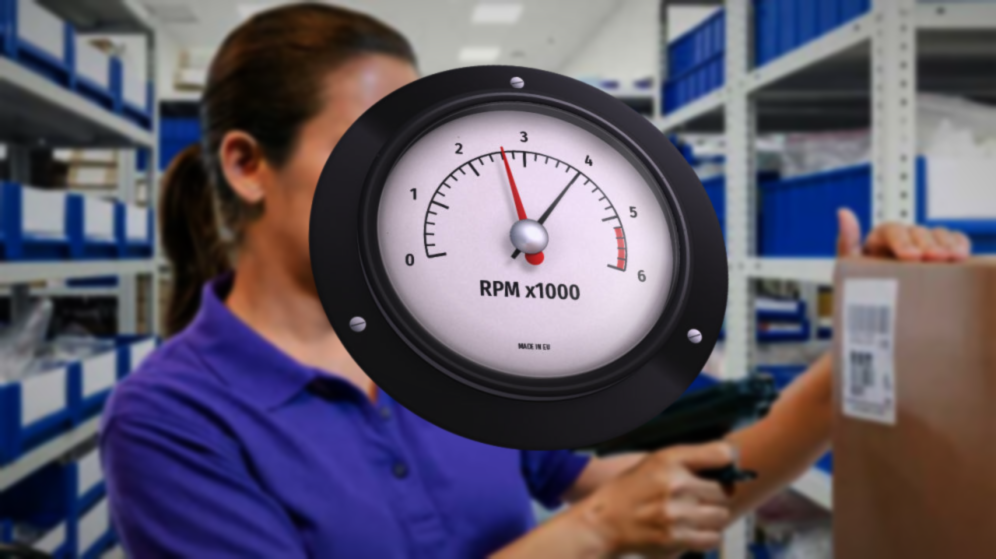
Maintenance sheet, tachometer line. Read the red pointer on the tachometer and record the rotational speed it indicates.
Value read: 2600 rpm
